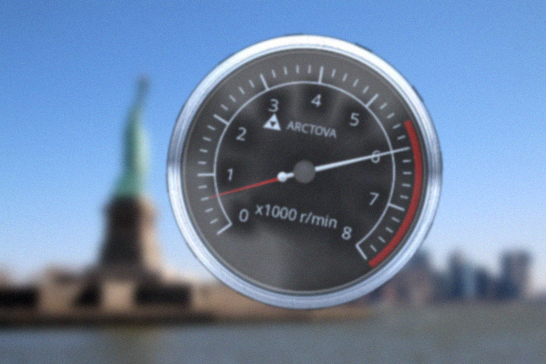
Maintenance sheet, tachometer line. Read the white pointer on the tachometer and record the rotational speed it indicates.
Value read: 6000 rpm
